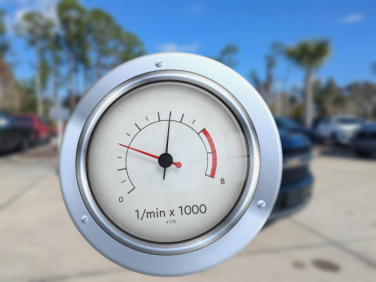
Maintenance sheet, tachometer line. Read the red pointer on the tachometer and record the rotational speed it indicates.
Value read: 2000 rpm
